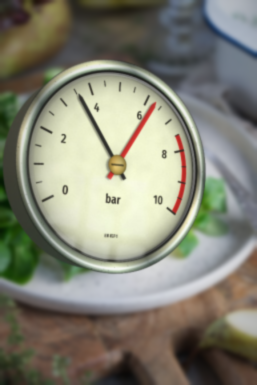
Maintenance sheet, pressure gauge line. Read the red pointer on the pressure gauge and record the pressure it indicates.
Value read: 6.25 bar
